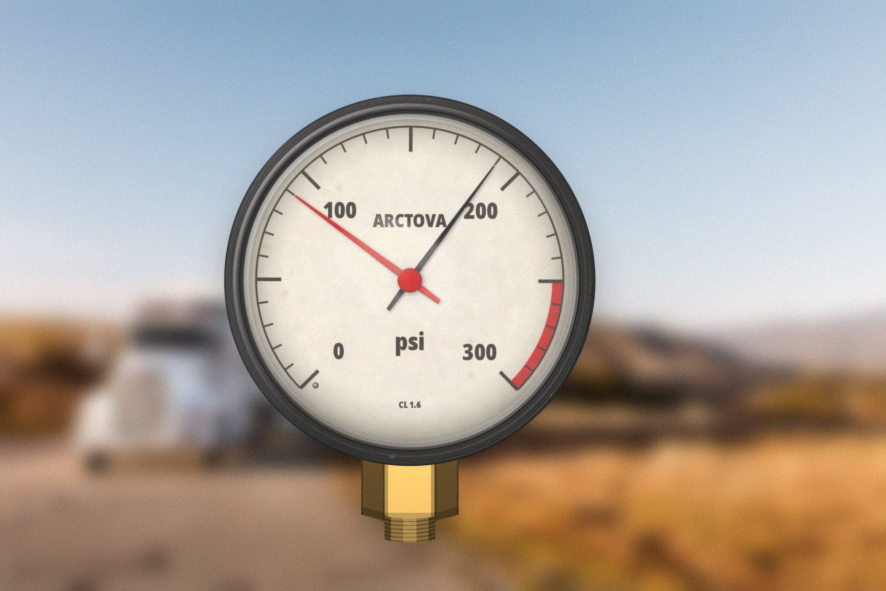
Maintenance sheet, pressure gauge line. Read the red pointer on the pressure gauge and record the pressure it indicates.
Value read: 90 psi
